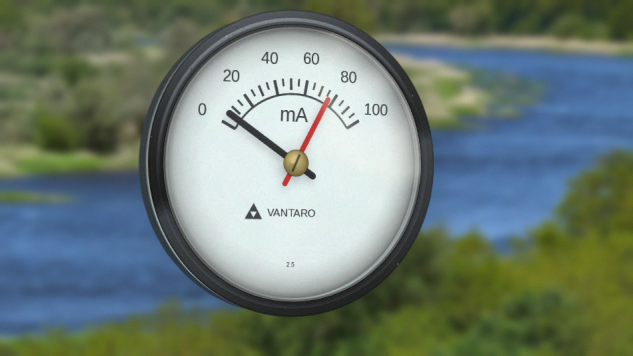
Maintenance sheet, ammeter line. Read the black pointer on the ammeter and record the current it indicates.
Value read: 5 mA
